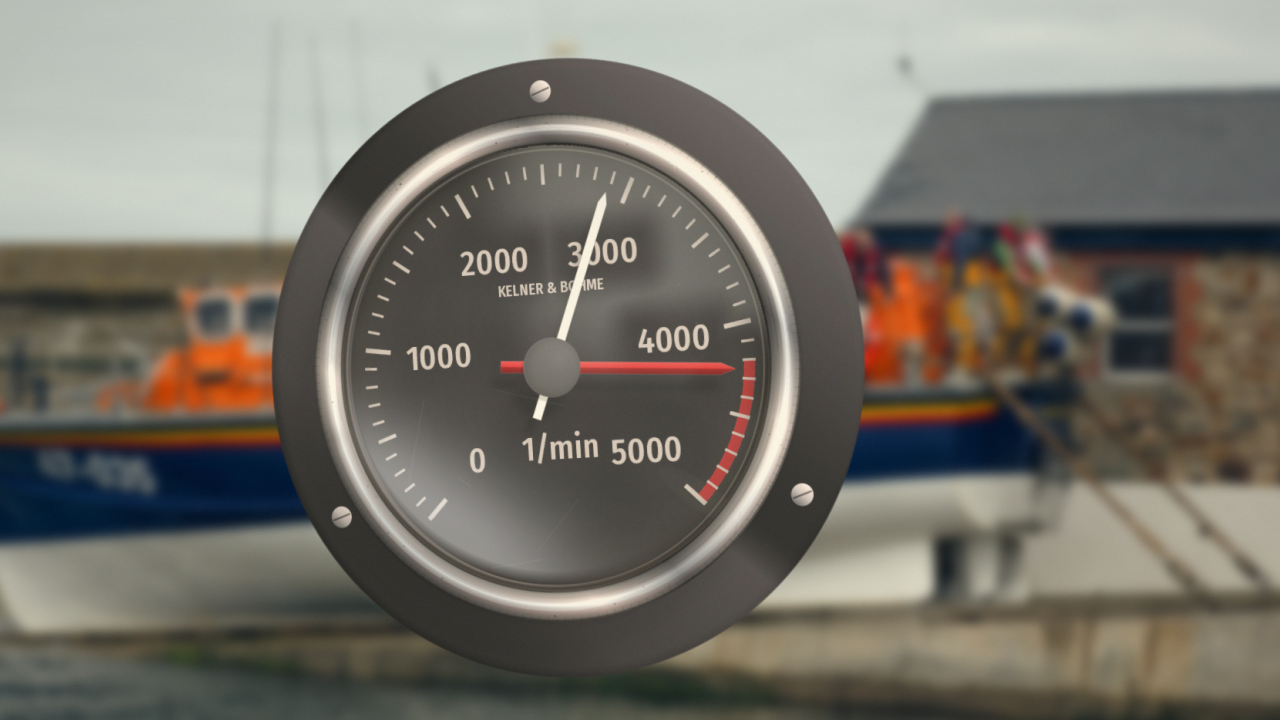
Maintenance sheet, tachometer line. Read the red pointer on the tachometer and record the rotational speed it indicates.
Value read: 4250 rpm
